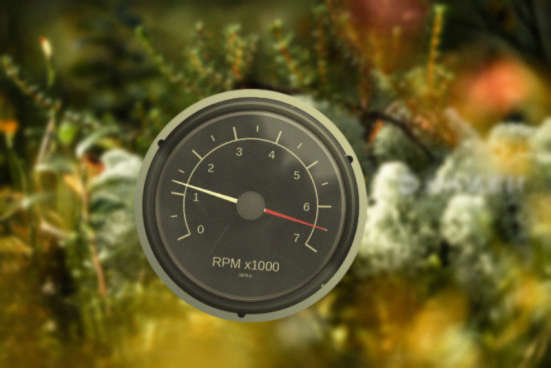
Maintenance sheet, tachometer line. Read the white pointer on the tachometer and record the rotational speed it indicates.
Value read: 1250 rpm
